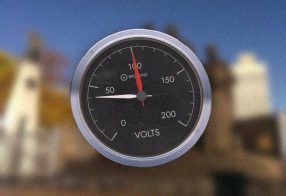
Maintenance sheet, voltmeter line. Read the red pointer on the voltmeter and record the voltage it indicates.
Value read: 100 V
